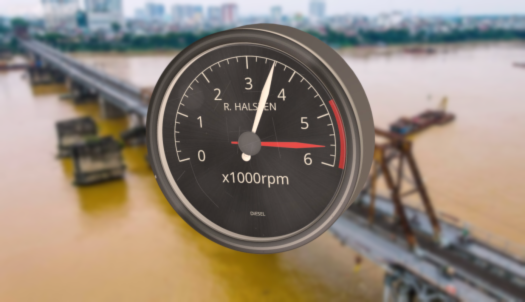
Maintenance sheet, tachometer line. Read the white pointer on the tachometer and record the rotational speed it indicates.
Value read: 3600 rpm
